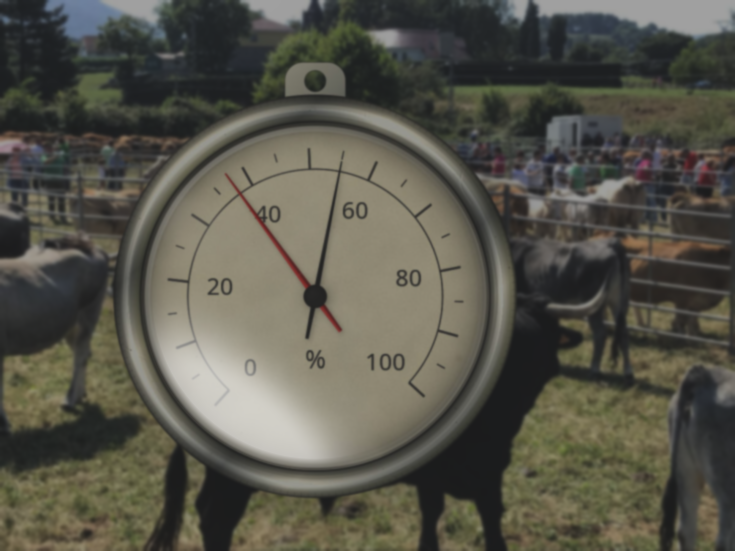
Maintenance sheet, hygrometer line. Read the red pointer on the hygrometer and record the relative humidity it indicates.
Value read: 37.5 %
